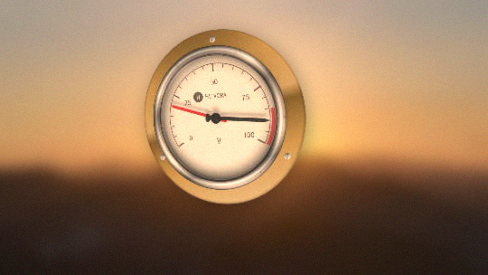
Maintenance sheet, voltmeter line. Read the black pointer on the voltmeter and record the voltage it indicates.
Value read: 90 V
